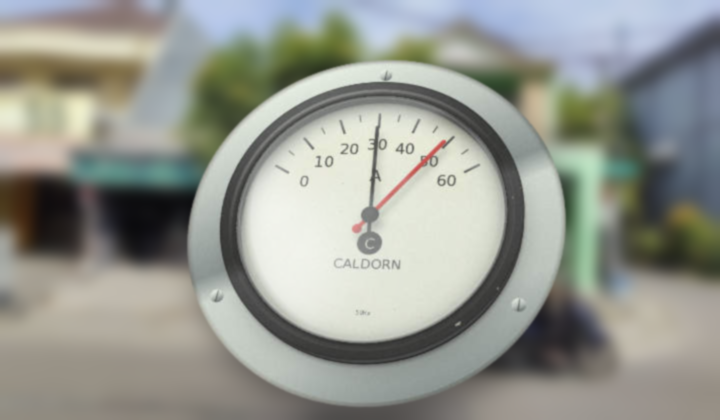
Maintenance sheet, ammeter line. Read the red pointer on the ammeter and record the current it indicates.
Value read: 50 A
